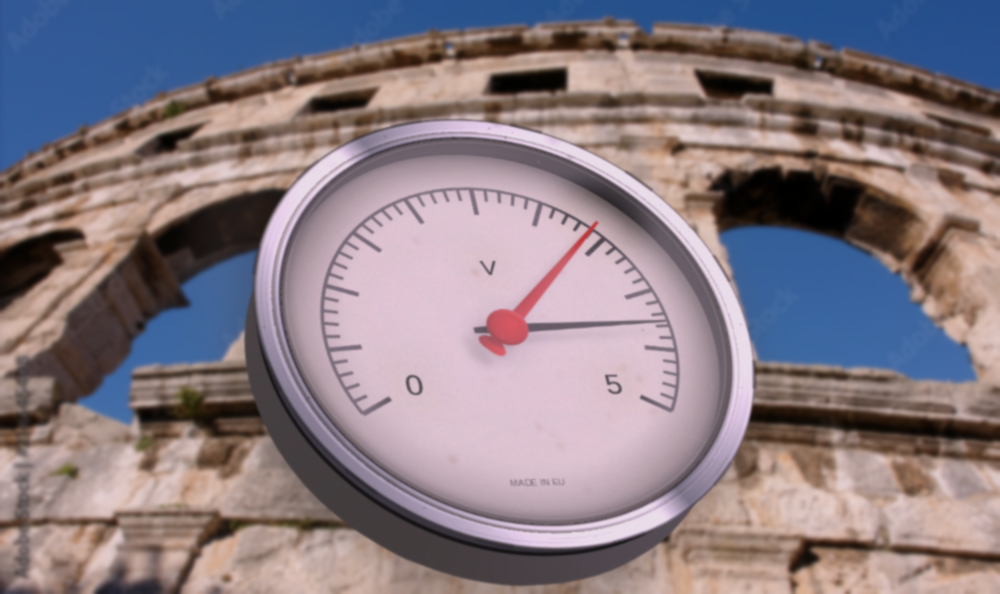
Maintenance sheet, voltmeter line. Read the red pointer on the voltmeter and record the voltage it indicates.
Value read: 3.4 V
